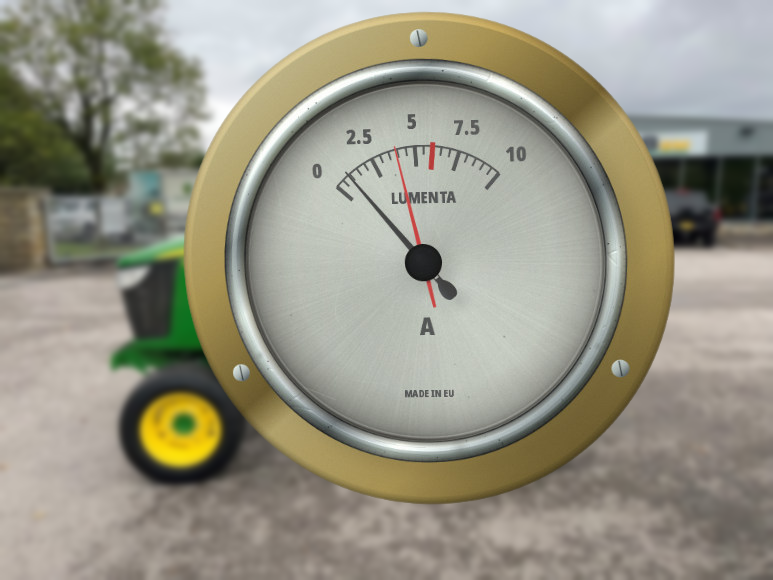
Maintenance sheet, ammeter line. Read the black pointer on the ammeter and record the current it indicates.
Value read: 1 A
